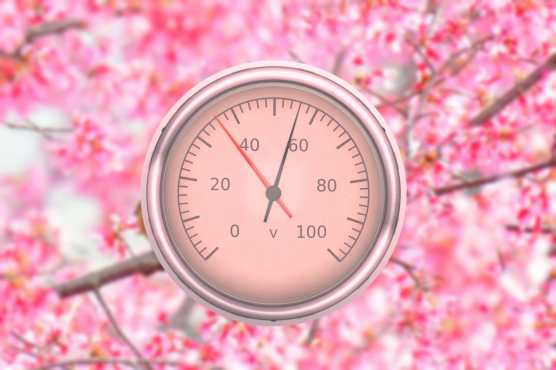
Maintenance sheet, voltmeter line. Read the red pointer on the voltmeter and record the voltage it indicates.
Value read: 36 V
